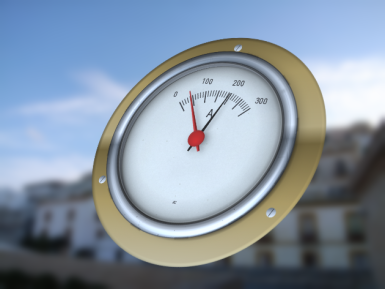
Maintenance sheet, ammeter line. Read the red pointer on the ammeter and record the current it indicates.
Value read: 50 A
